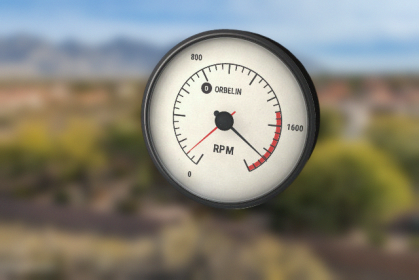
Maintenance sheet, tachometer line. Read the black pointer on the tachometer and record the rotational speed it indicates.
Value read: 1850 rpm
